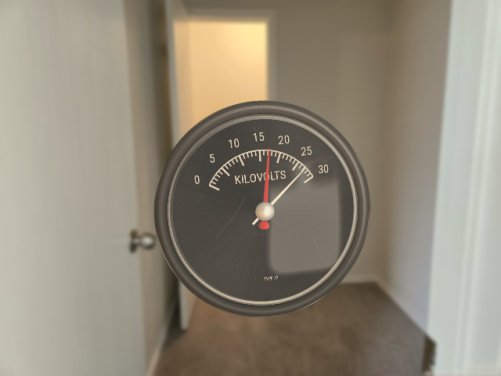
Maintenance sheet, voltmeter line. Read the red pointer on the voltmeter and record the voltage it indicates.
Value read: 17 kV
